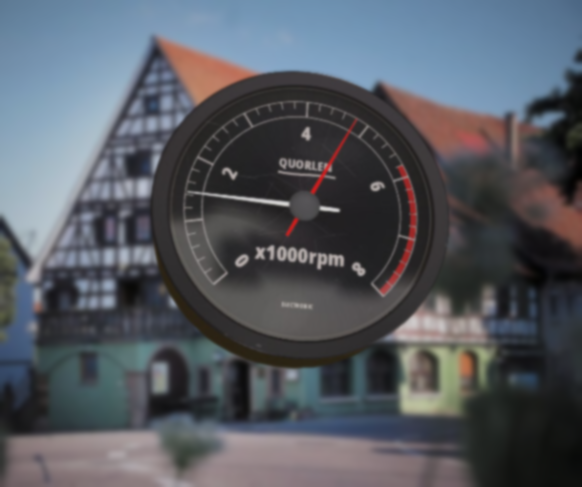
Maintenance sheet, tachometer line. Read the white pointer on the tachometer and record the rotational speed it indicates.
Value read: 1400 rpm
